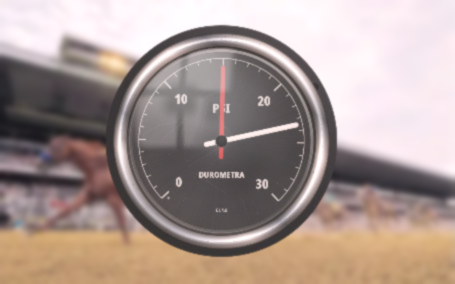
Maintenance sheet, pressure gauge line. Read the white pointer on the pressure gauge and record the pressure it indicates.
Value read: 23.5 psi
